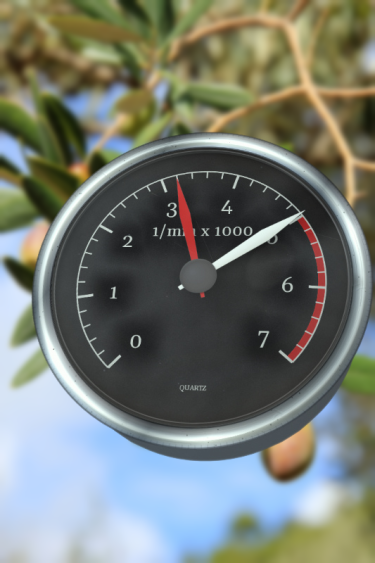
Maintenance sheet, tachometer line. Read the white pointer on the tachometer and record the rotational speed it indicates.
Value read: 5000 rpm
